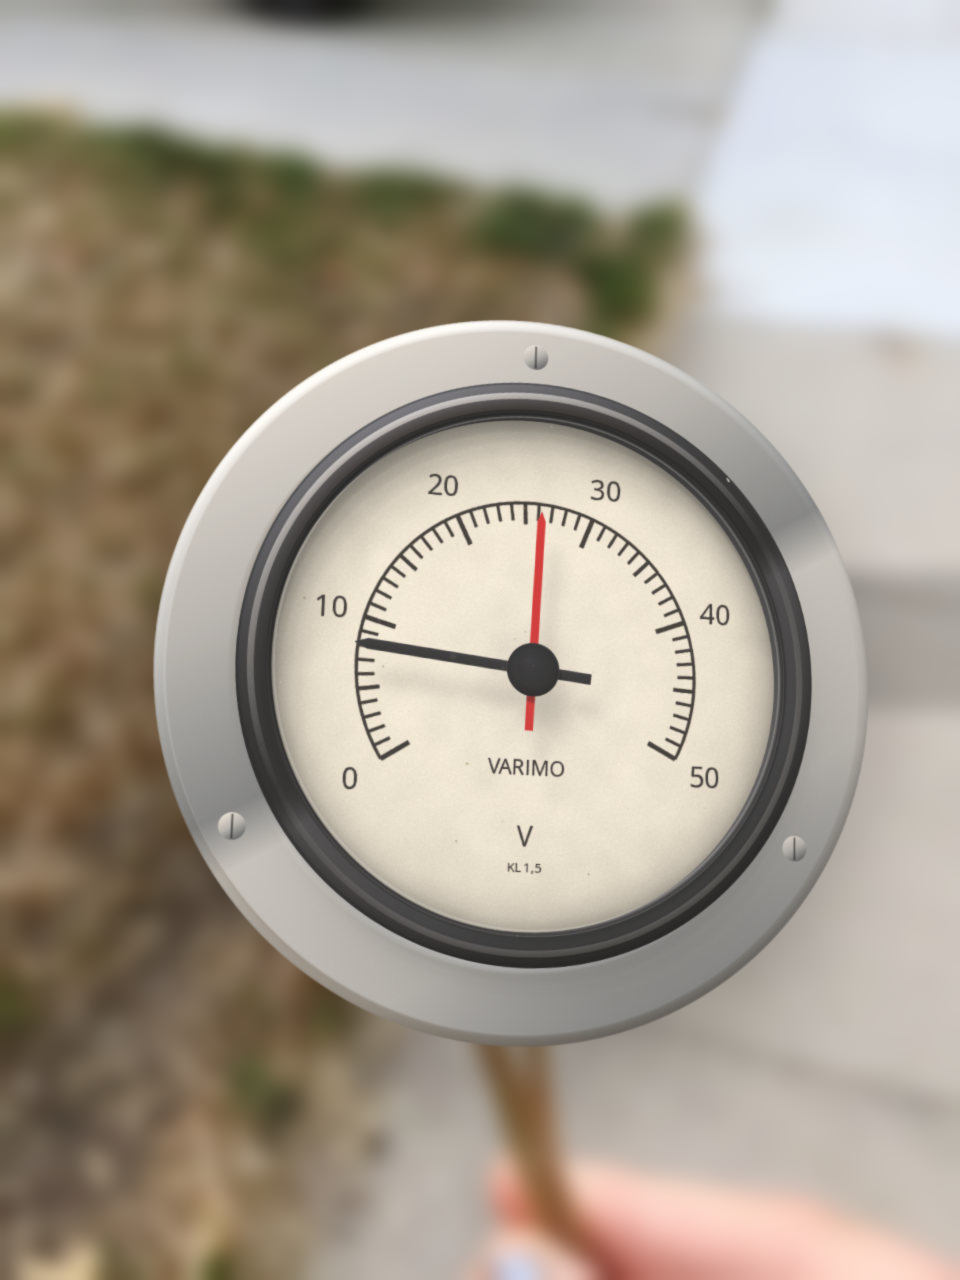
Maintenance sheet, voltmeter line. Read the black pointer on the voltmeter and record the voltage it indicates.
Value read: 8 V
